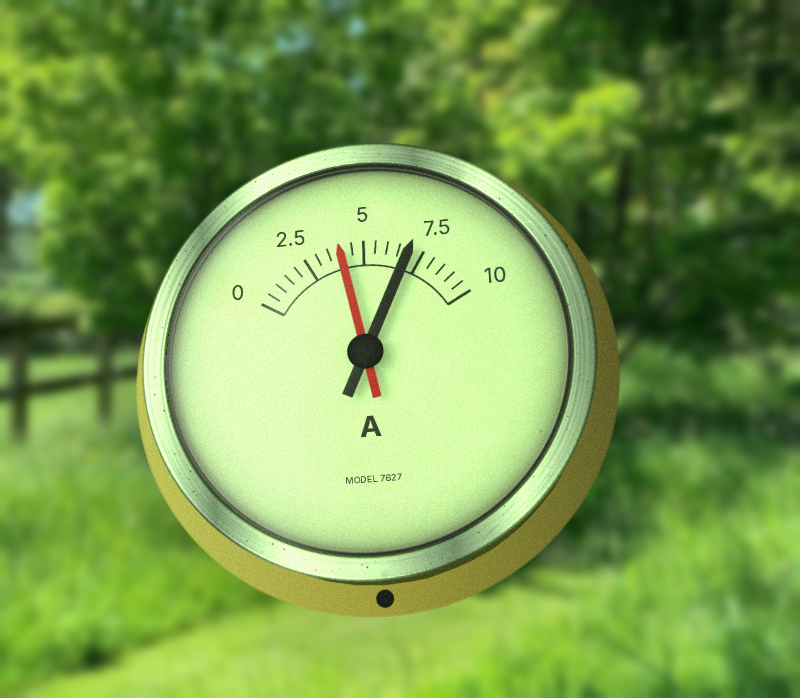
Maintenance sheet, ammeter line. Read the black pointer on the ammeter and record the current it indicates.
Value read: 7 A
